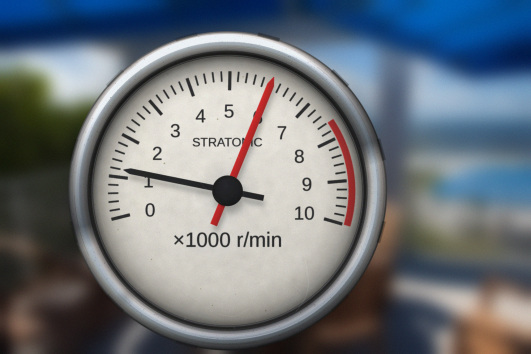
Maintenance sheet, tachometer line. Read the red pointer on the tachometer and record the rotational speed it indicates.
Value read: 6000 rpm
